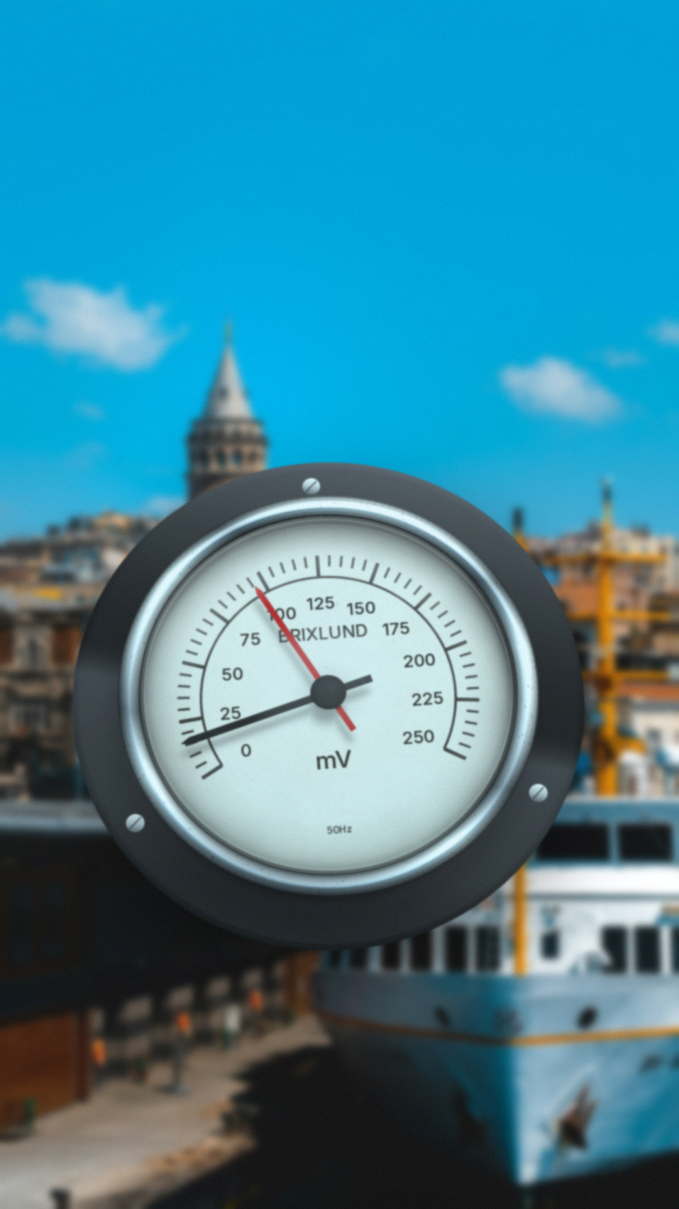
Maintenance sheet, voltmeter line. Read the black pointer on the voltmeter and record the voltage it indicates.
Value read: 15 mV
